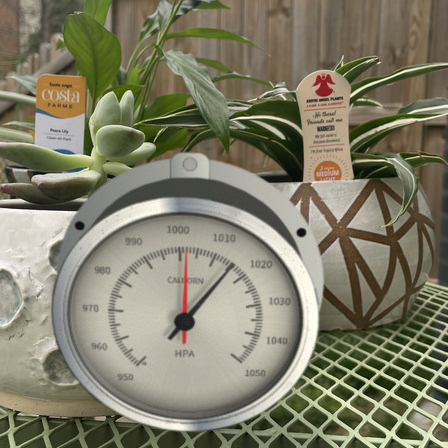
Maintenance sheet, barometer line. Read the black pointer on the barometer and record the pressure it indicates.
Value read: 1015 hPa
